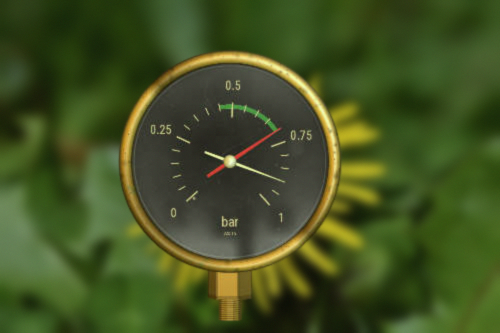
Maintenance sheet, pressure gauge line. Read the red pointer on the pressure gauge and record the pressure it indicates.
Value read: 0.7 bar
